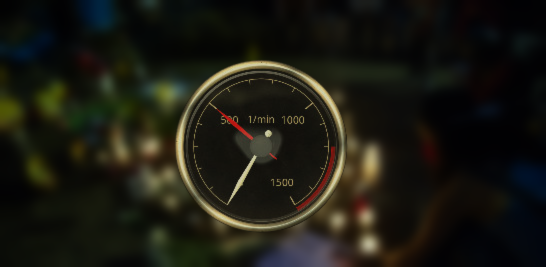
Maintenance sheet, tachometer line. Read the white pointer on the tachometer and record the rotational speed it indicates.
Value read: 0 rpm
